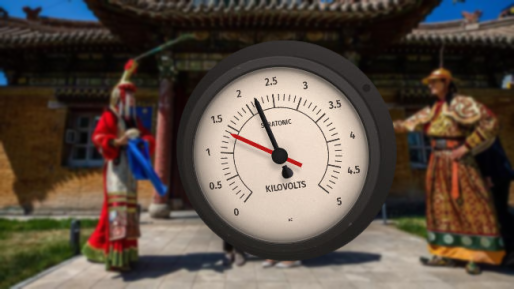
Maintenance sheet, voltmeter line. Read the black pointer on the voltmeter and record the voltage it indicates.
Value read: 2.2 kV
